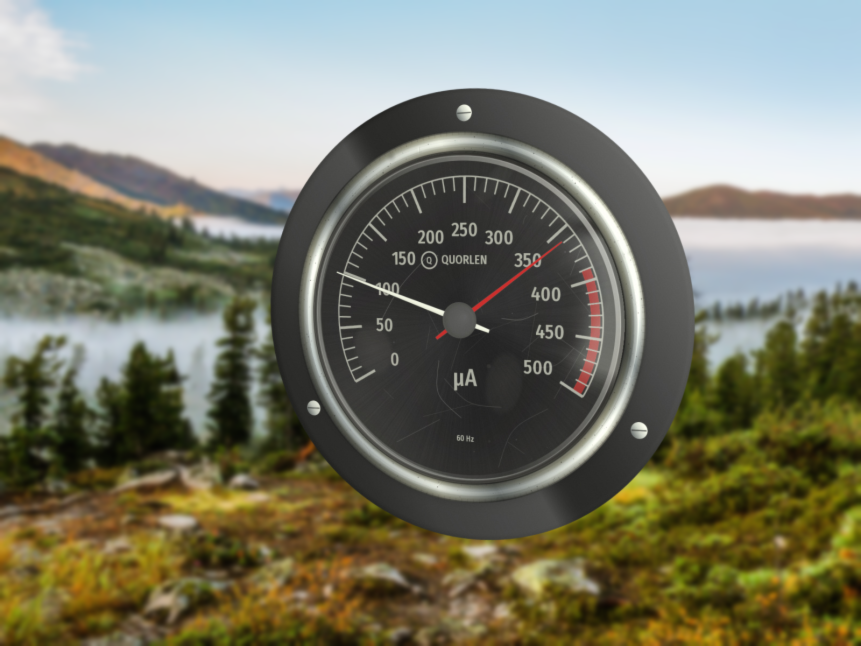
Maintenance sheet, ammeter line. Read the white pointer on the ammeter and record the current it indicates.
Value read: 100 µA
